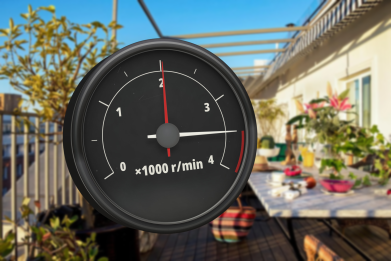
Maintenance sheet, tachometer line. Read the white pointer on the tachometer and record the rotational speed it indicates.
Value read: 3500 rpm
